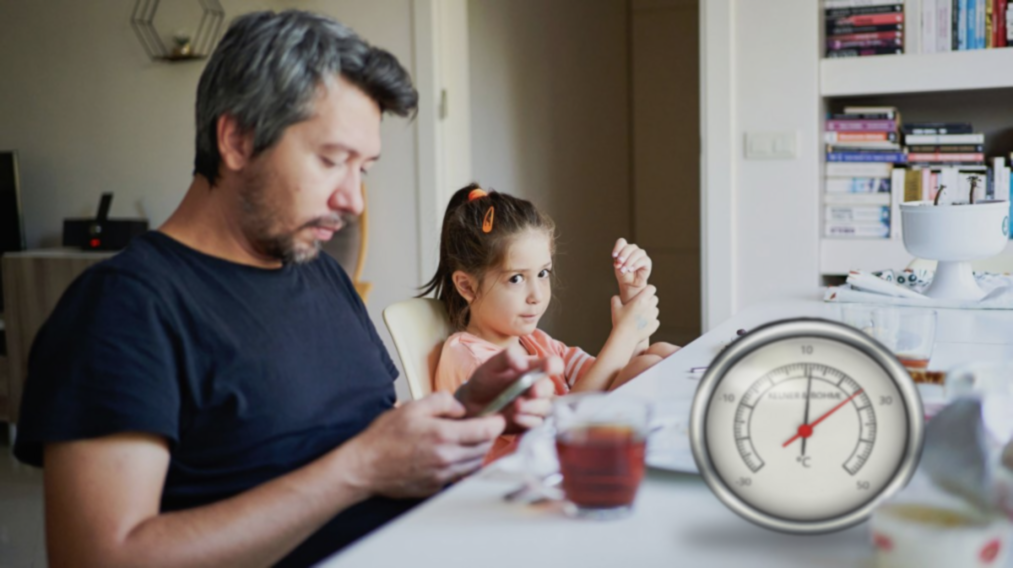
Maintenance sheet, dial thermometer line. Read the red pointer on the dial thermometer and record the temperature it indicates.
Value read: 25 °C
